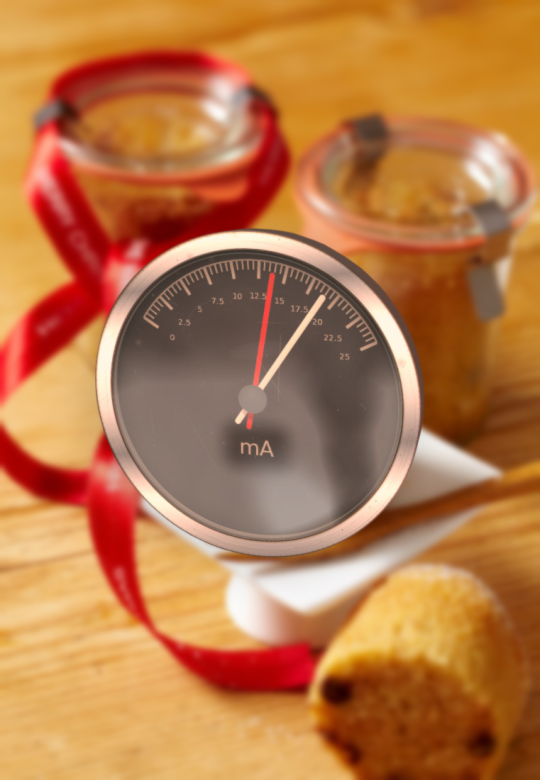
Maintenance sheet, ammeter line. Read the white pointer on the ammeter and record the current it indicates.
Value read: 19 mA
